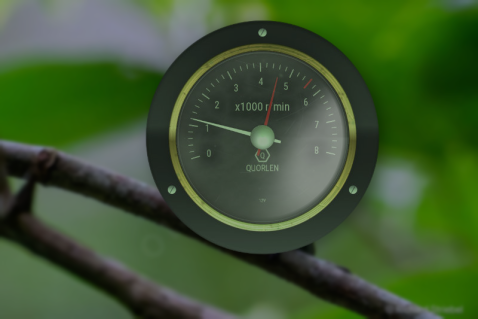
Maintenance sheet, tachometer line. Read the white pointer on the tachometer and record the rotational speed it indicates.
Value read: 1200 rpm
